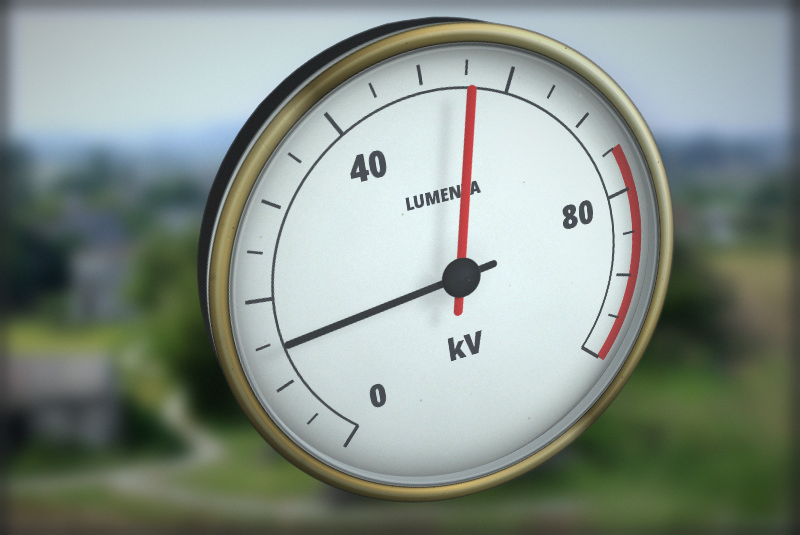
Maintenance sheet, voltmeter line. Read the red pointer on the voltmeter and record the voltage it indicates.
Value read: 55 kV
